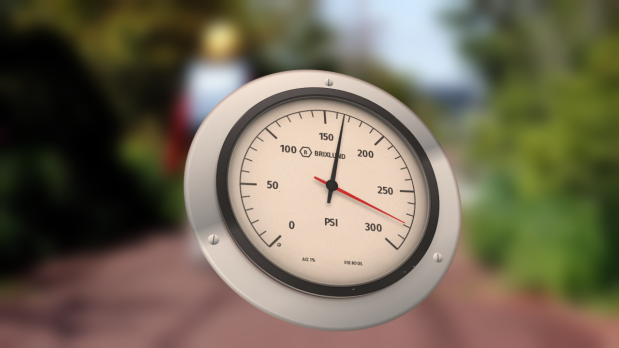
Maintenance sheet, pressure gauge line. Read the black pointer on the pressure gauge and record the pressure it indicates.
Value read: 165 psi
